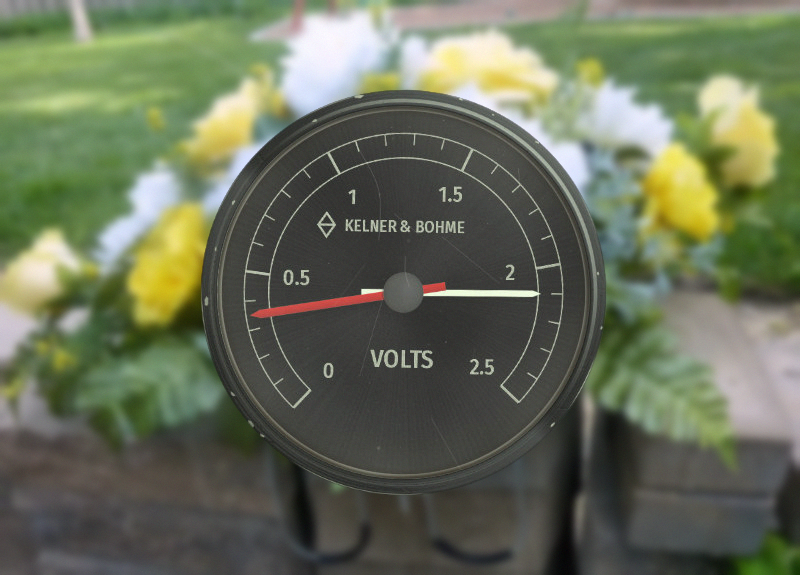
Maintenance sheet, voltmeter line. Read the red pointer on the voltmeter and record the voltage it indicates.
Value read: 0.35 V
